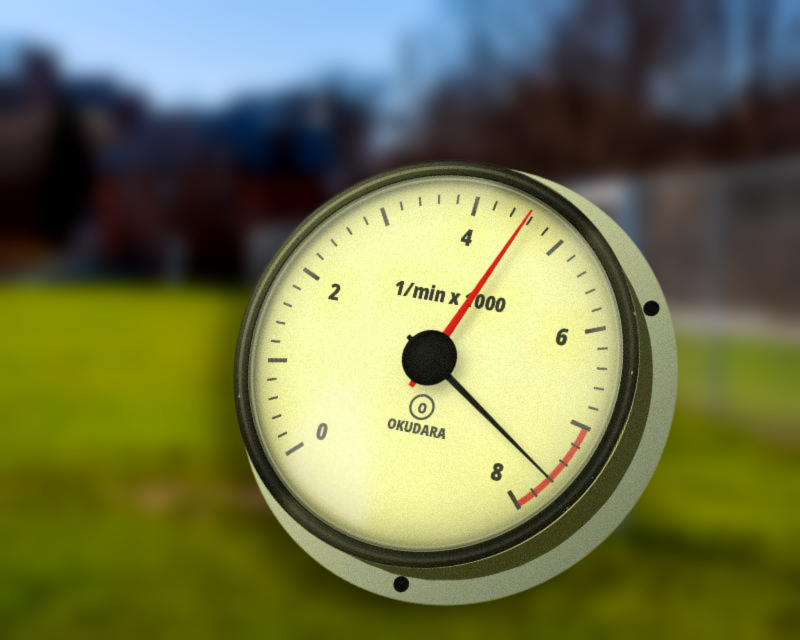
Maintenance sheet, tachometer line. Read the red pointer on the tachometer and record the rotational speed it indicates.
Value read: 4600 rpm
